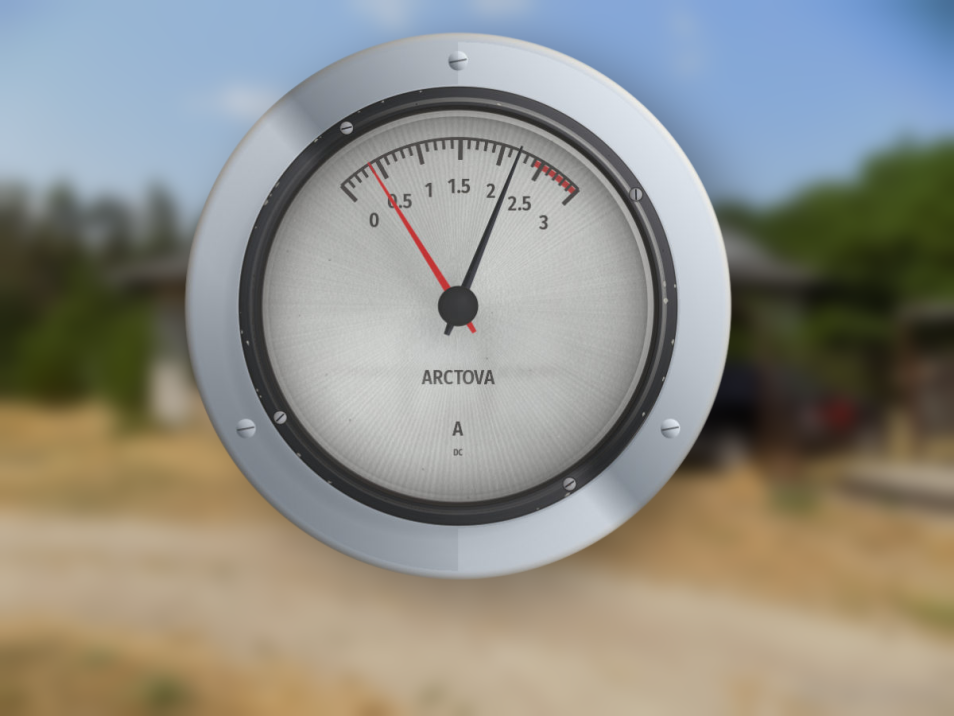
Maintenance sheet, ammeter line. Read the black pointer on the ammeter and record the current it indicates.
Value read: 2.2 A
